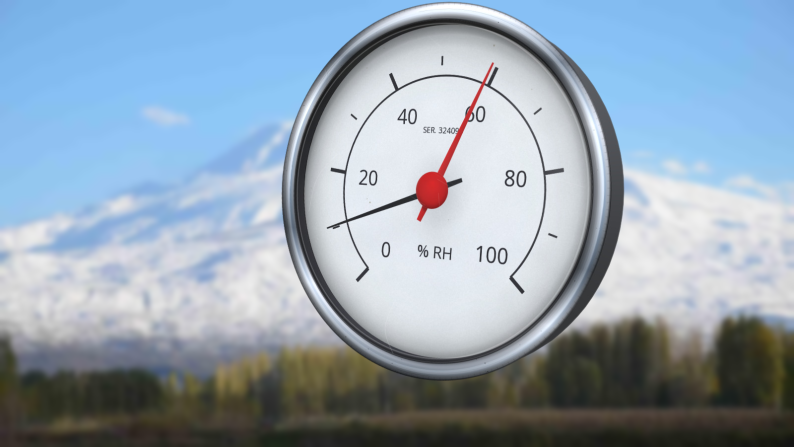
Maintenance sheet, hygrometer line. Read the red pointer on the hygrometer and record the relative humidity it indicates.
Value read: 60 %
